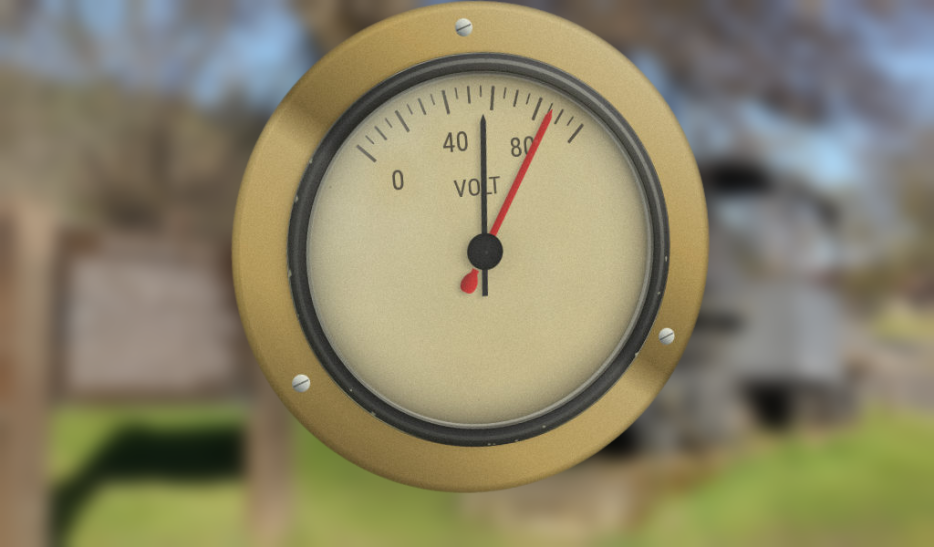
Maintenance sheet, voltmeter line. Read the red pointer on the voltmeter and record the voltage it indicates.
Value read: 85 V
